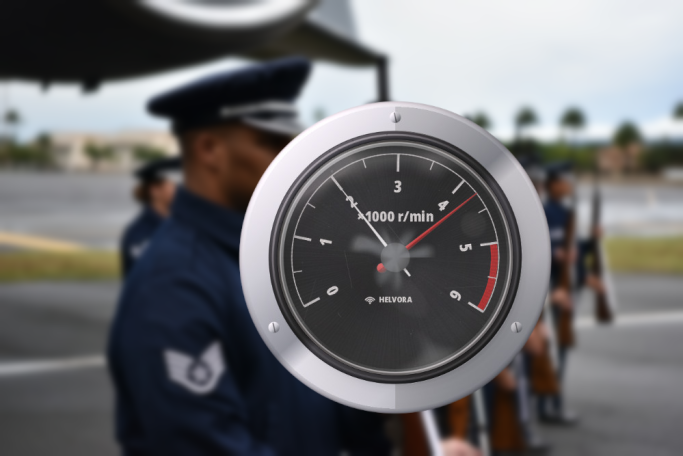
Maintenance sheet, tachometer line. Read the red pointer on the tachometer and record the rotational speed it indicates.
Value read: 4250 rpm
